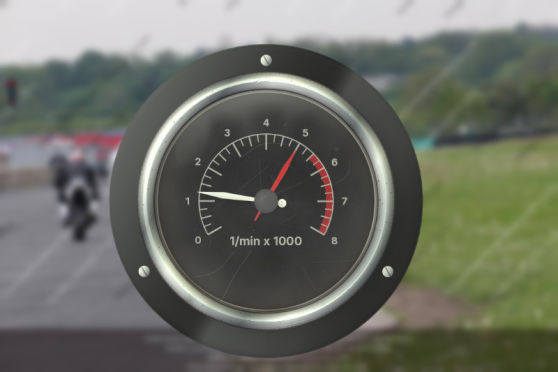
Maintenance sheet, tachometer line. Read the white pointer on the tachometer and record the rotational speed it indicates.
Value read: 1250 rpm
